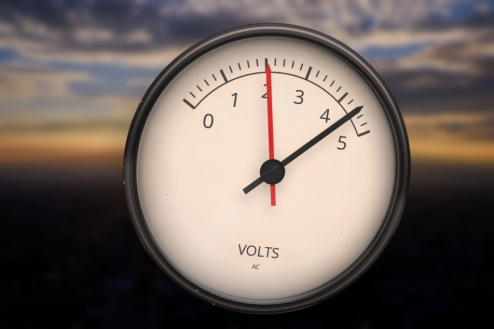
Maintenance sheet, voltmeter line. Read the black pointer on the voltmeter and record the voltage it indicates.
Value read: 4.4 V
